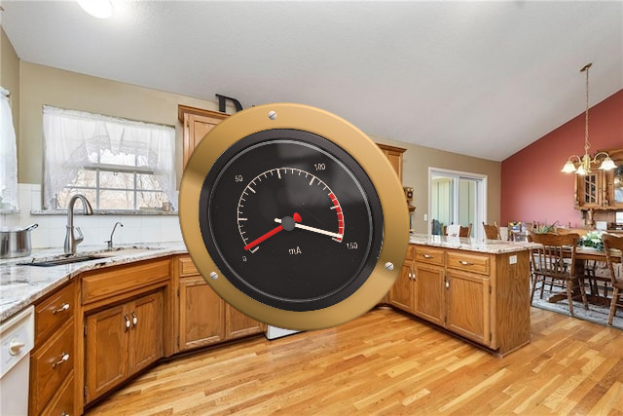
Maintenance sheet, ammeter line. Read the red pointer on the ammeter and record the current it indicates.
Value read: 5 mA
